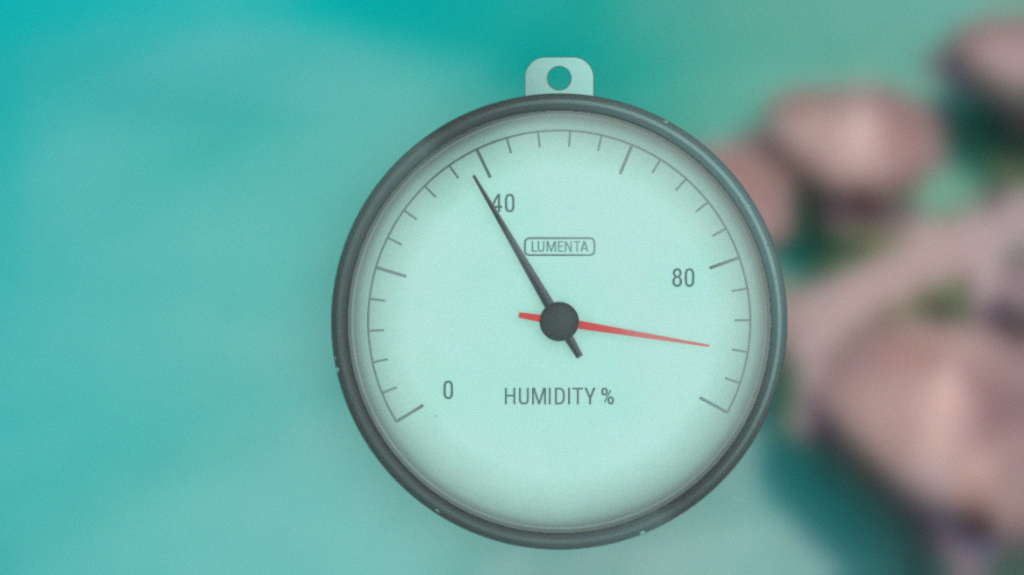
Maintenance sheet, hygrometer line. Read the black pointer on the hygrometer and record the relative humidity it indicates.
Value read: 38 %
